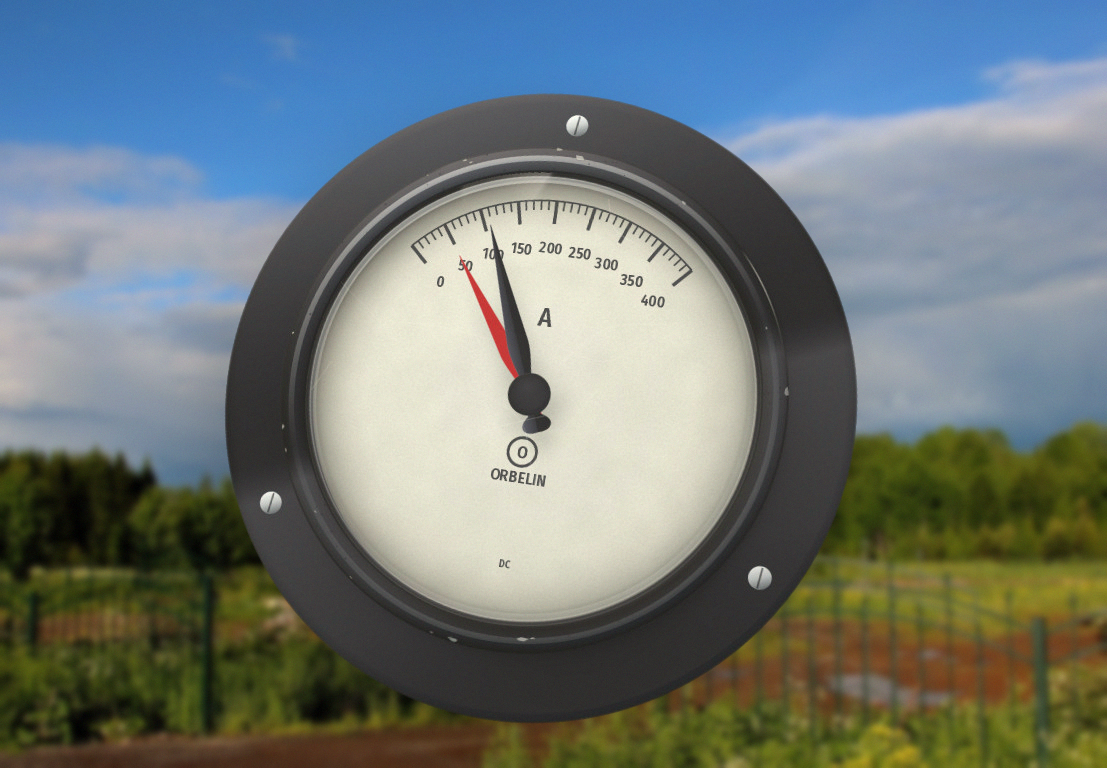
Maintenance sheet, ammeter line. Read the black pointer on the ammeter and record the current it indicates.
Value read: 110 A
